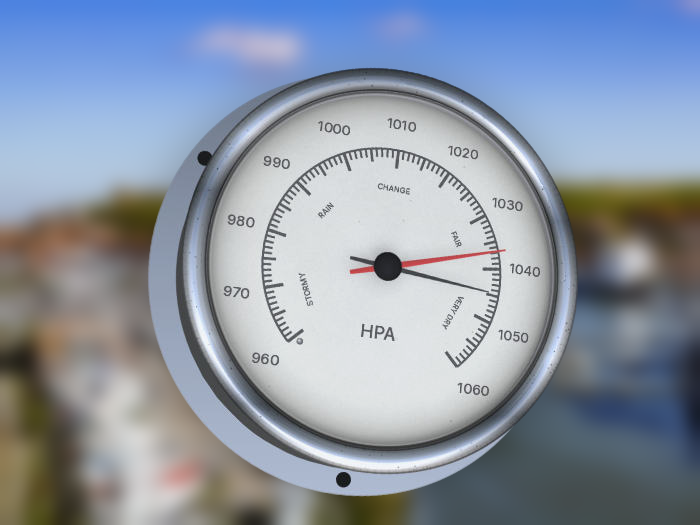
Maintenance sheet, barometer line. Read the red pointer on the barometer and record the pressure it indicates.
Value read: 1037 hPa
